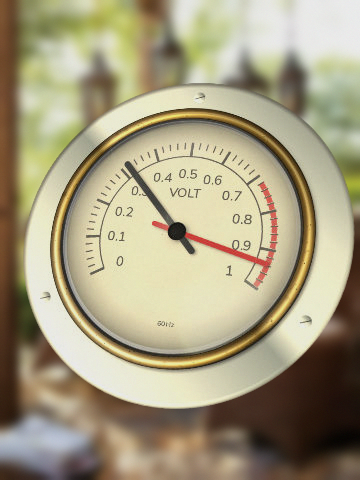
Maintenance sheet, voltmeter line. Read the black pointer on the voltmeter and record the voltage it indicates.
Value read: 0.32 V
